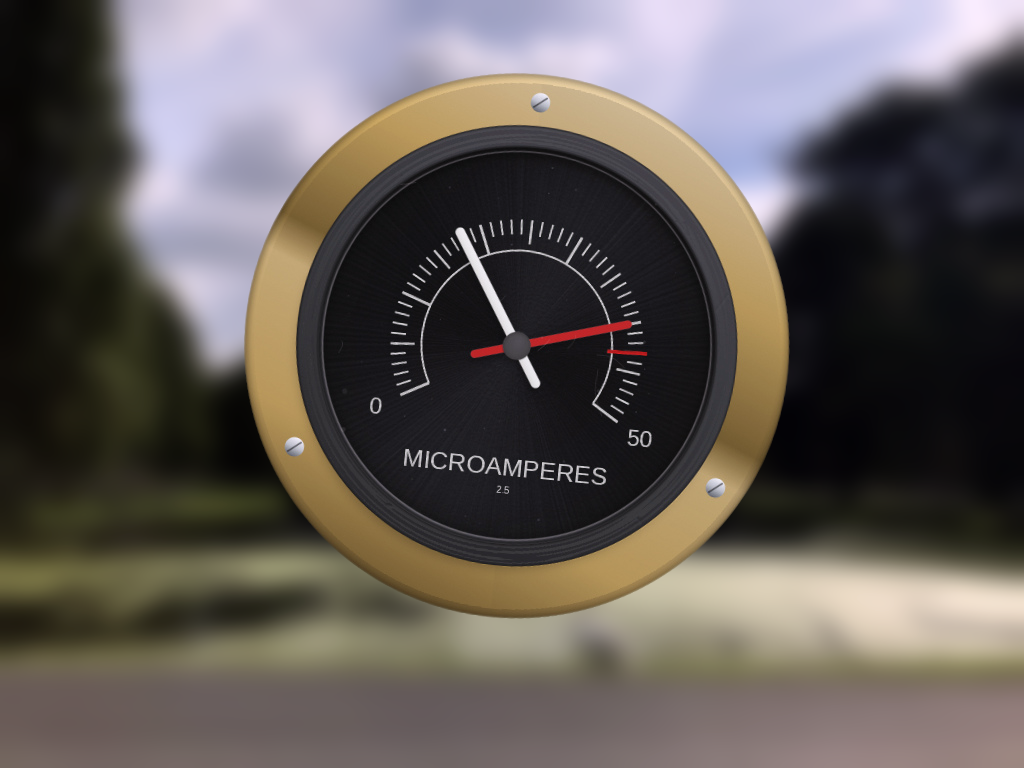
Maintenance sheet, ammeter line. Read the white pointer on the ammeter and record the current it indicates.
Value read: 18 µA
